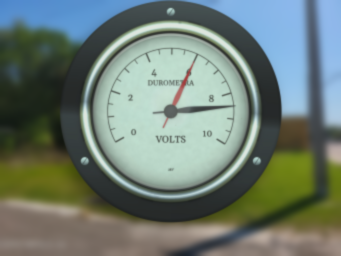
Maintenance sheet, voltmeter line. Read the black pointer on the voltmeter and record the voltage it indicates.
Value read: 8.5 V
